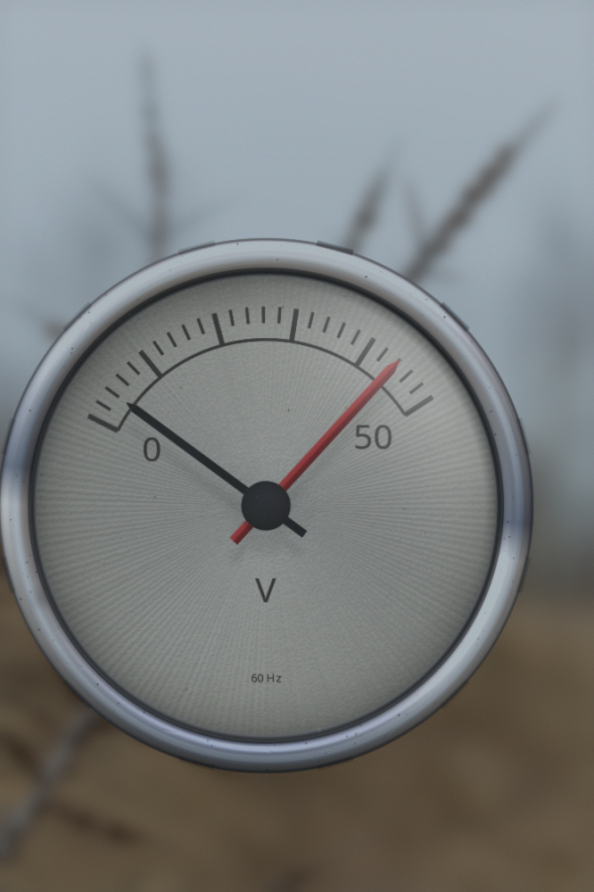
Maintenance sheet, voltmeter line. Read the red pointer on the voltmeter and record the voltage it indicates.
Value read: 44 V
